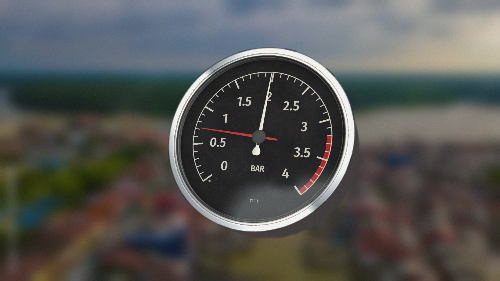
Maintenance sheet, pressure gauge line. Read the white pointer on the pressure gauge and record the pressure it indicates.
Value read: 2 bar
